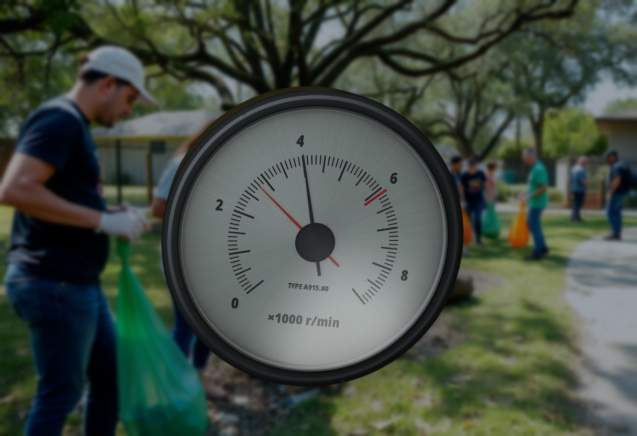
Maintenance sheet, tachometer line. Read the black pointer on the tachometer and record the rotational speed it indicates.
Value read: 4000 rpm
